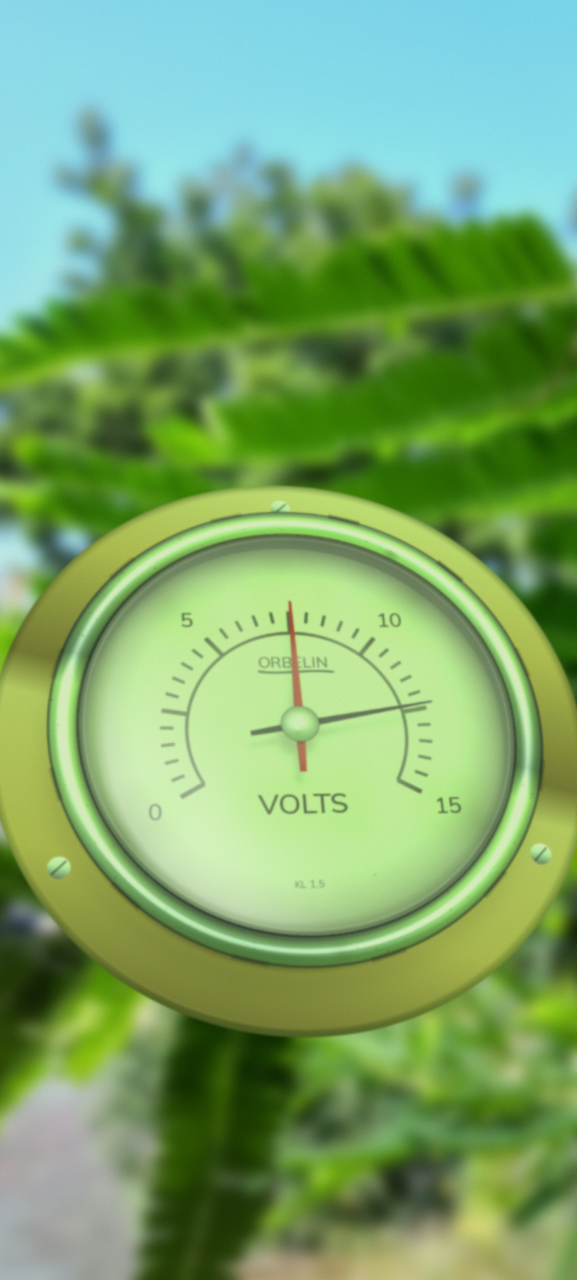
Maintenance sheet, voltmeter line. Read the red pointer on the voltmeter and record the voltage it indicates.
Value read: 7.5 V
